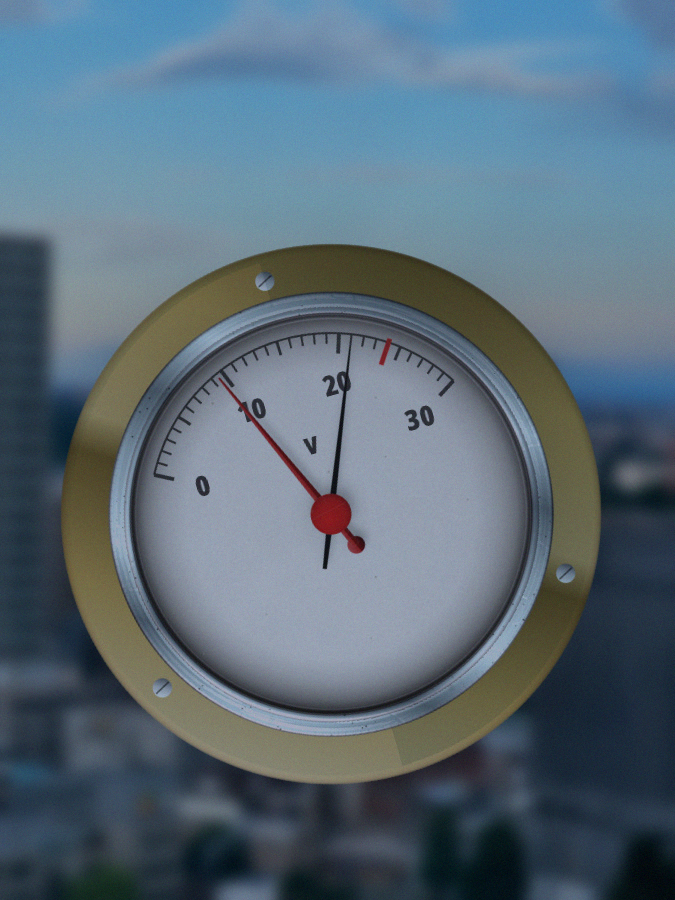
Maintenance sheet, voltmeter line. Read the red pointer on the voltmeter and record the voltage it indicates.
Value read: 9.5 V
